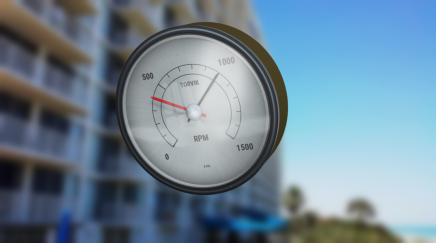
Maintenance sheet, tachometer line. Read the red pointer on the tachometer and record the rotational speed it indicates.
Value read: 400 rpm
